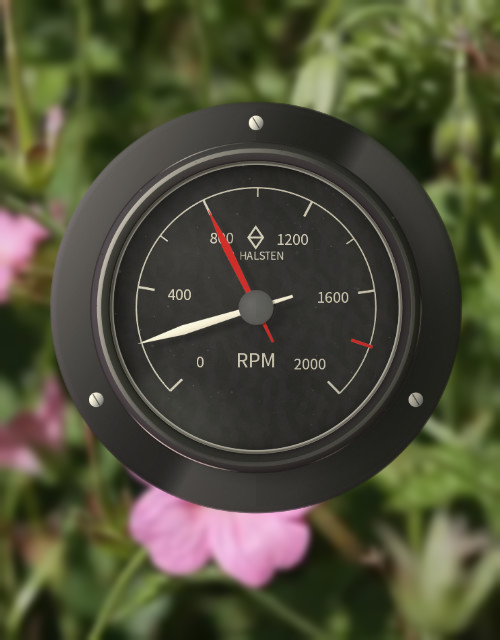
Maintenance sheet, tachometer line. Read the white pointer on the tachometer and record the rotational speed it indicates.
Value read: 200 rpm
